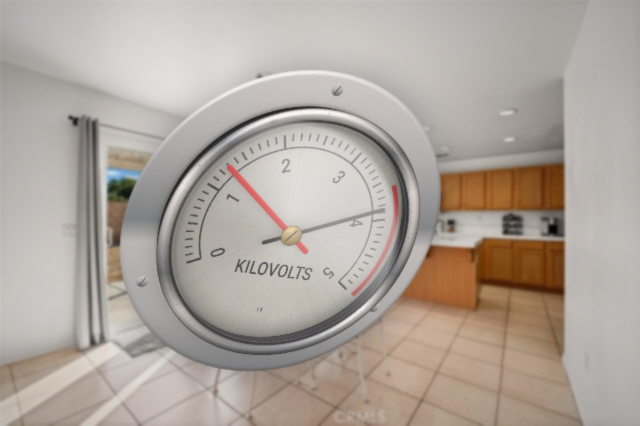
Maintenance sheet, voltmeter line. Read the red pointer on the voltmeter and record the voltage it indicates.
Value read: 1.3 kV
